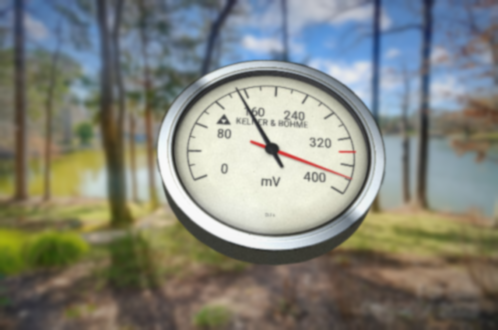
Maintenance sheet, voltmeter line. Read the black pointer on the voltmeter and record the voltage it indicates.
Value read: 150 mV
